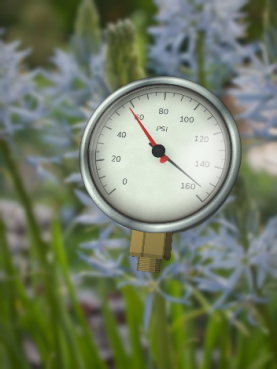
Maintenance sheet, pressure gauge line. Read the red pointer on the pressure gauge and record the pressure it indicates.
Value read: 57.5 psi
